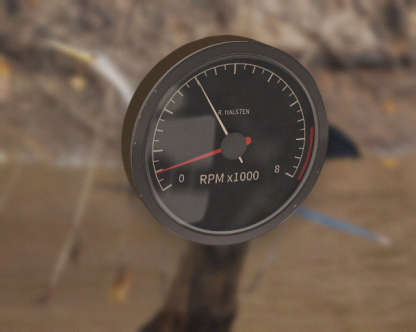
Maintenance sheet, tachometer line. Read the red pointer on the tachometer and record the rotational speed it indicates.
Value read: 500 rpm
